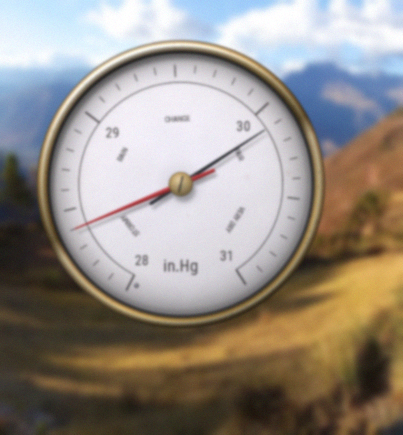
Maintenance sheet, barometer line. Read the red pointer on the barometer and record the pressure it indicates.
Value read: 28.4 inHg
